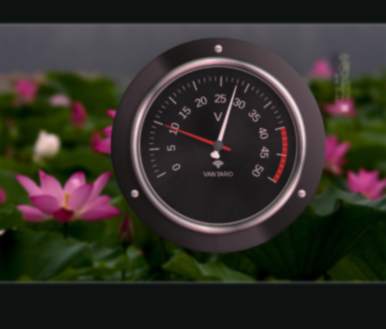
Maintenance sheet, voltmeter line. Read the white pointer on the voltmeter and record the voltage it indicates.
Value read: 28 V
